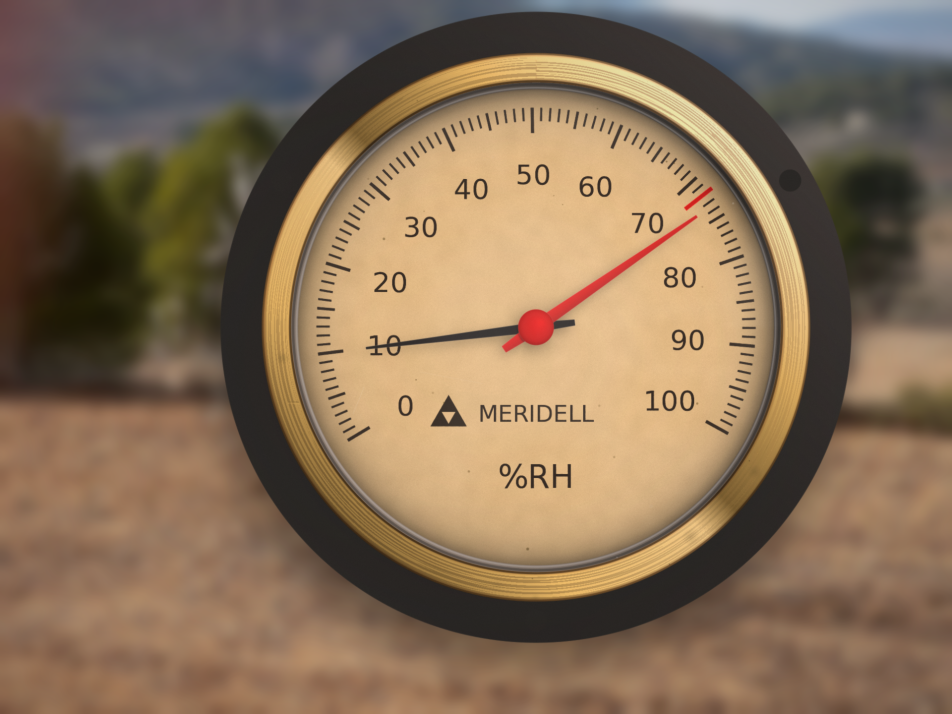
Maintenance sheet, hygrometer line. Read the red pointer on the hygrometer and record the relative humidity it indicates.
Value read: 73.5 %
